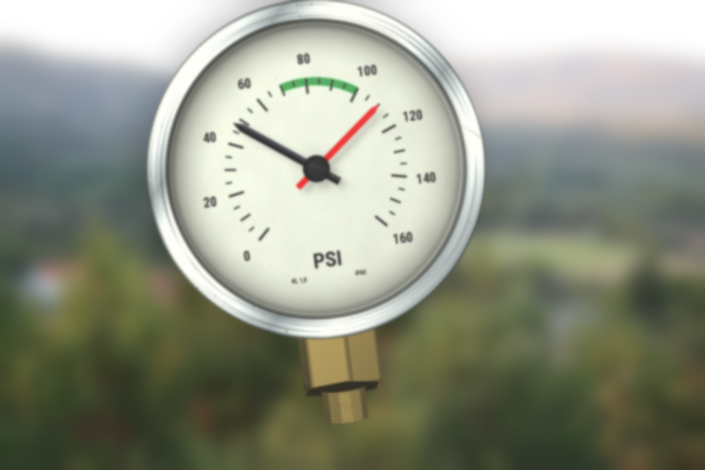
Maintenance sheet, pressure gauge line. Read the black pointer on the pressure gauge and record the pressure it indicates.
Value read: 47.5 psi
